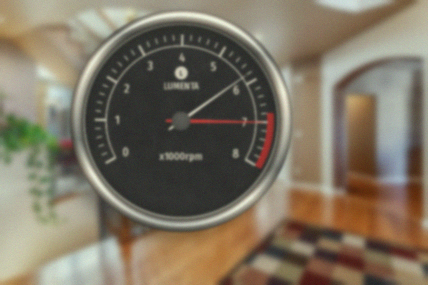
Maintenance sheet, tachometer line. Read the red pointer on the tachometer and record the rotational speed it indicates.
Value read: 7000 rpm
